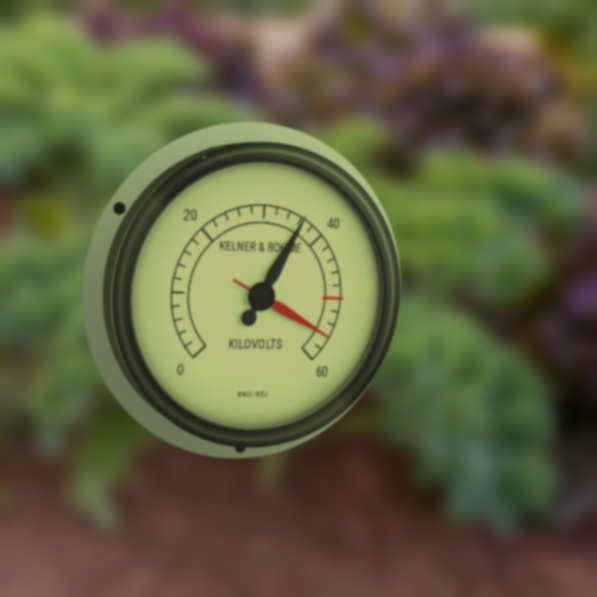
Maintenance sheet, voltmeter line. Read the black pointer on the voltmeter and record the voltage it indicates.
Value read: 36 kV
